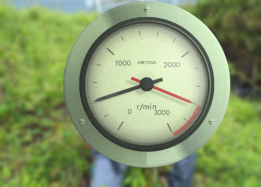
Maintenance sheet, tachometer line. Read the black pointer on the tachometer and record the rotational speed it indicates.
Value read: 400 rpm
